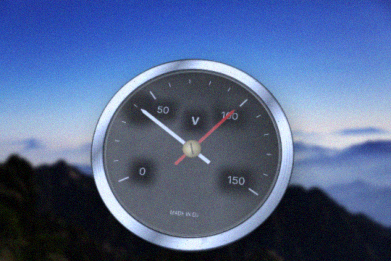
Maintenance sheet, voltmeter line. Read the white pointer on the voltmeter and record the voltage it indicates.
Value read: 40 V
